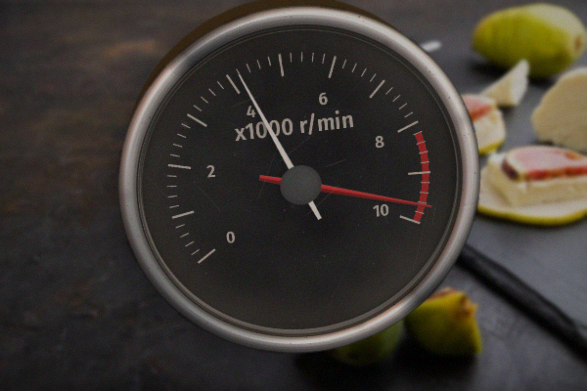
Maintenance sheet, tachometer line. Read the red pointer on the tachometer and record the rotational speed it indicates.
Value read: 9600 rpm
